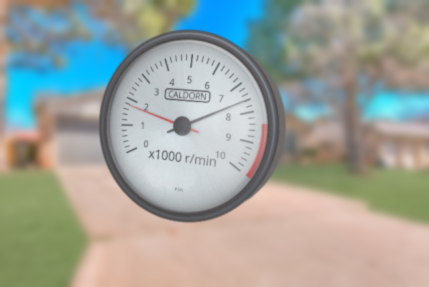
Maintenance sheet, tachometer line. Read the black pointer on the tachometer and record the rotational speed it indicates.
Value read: 7600 rpm
